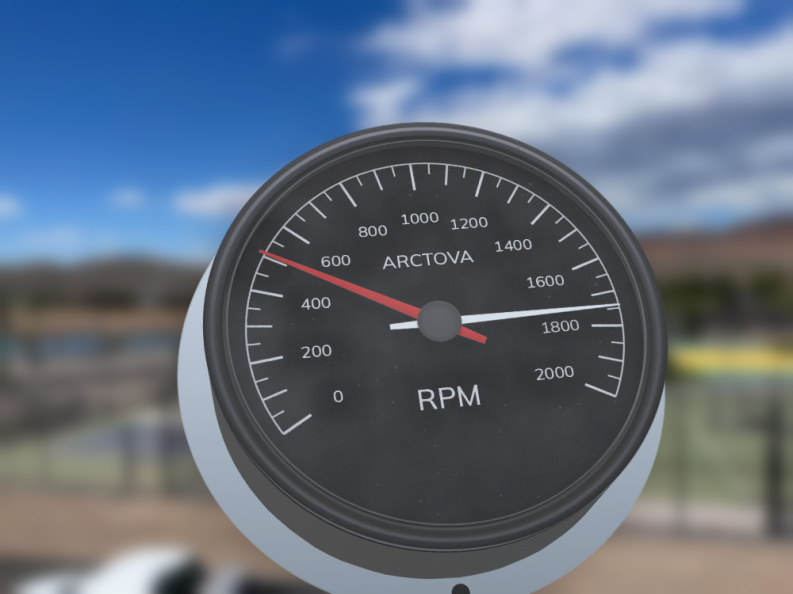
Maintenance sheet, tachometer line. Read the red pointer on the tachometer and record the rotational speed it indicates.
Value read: 500 rpm
